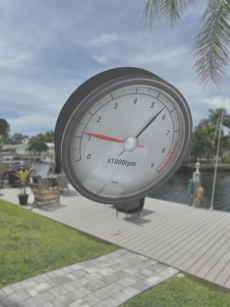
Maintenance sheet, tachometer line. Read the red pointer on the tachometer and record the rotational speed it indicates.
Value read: 1250 rpm
